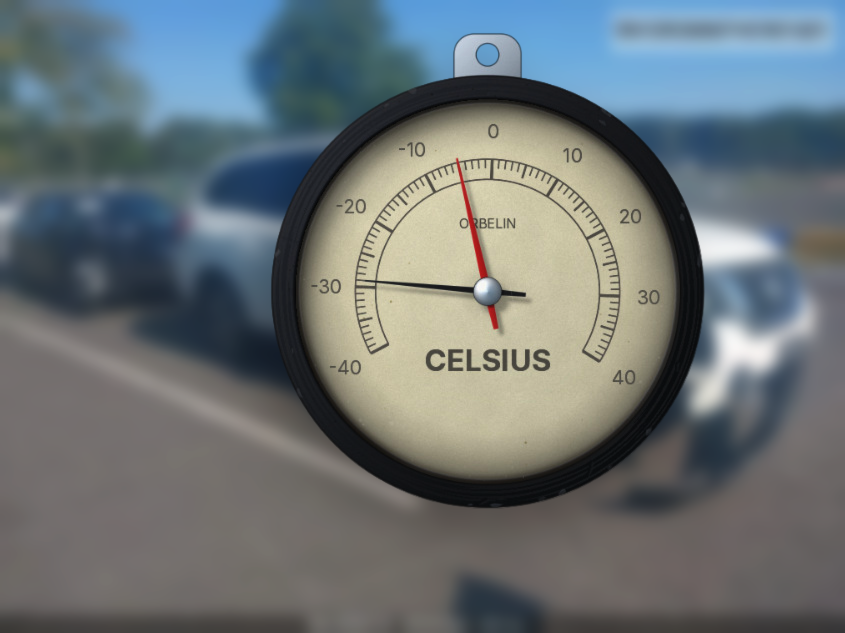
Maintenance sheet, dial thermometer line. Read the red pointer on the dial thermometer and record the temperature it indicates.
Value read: -5 °C
